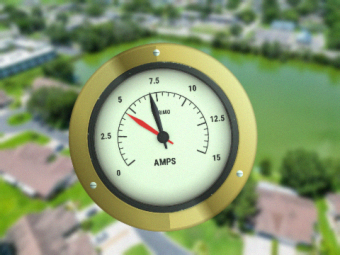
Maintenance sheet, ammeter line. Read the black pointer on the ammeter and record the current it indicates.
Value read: 7 A
